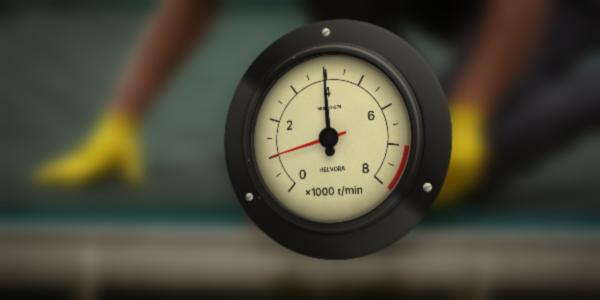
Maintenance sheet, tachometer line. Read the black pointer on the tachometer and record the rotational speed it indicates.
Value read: 4000 rpm
